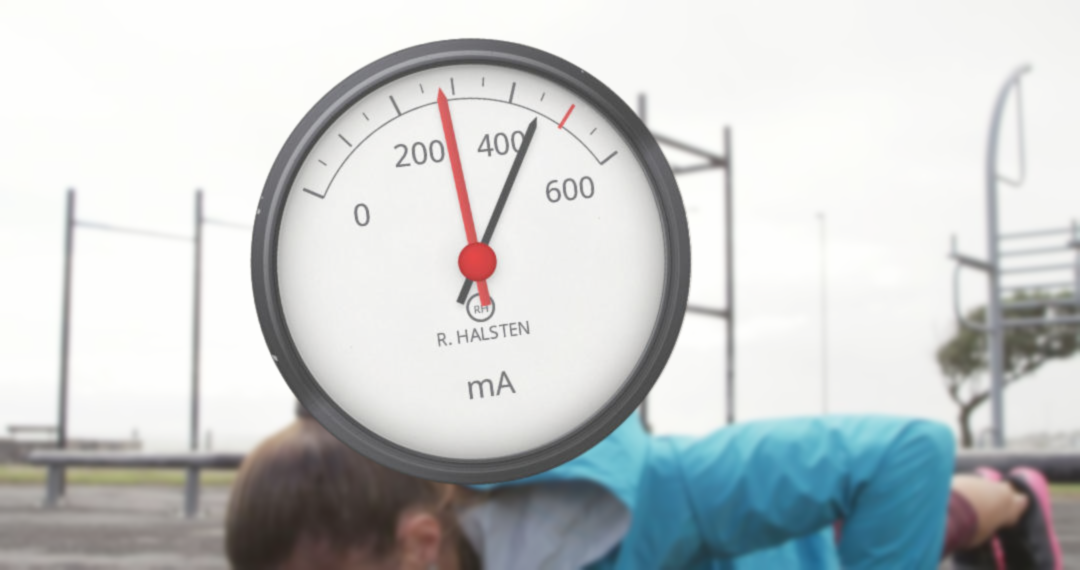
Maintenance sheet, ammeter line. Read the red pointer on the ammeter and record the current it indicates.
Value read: 275 mA
